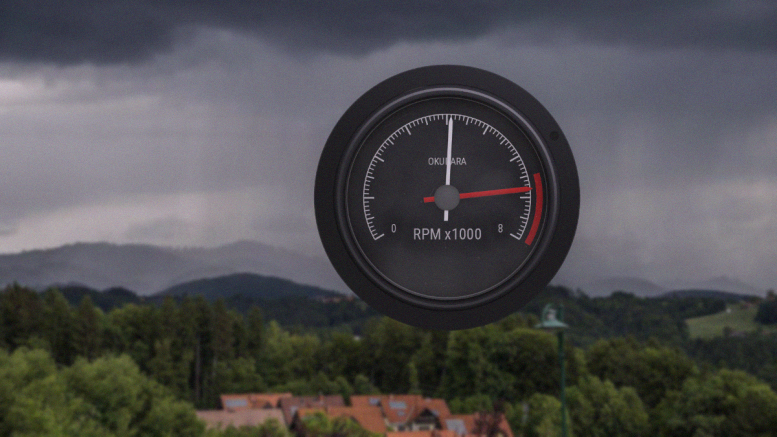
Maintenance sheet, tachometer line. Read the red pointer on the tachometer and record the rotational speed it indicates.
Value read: 6800 rpm
